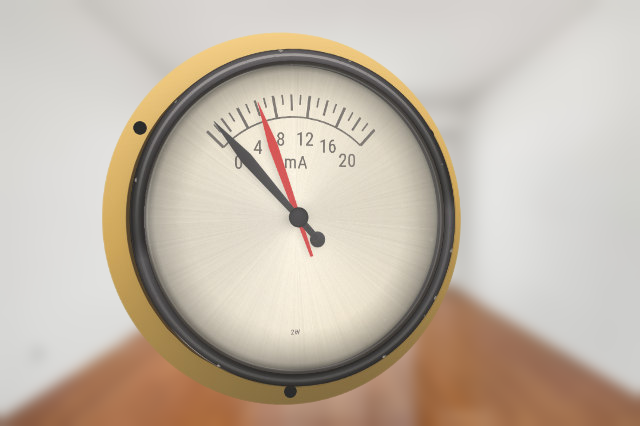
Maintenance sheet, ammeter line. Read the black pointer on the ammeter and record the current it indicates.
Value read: 1 mA
